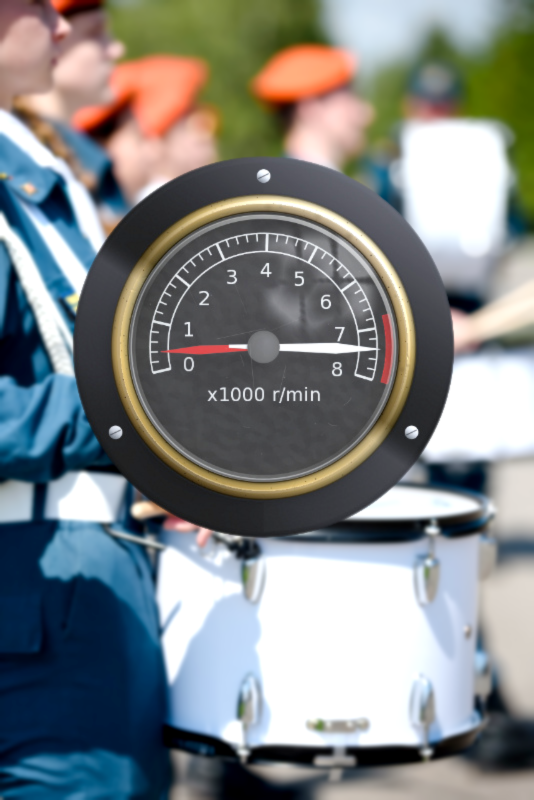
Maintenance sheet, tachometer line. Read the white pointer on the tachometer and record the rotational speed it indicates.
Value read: 7400 rpm
